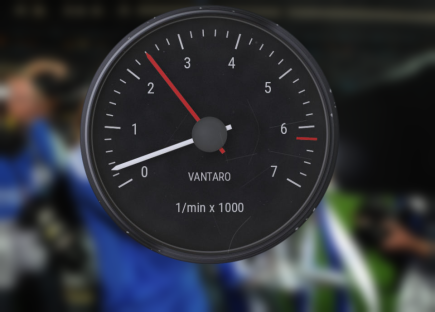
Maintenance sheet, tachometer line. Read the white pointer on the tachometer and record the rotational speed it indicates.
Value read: 300 rpm
